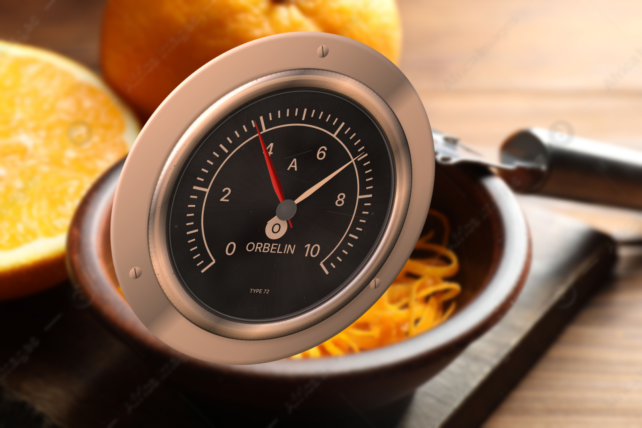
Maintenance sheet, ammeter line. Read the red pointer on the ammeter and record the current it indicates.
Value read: 3.8 A
